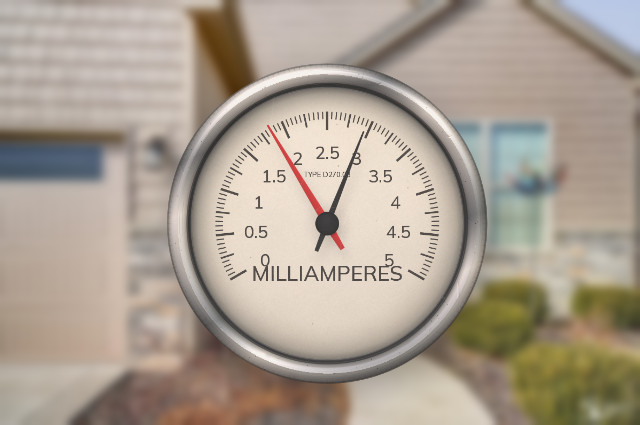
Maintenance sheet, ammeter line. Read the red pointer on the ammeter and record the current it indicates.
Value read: 1.85 mA
